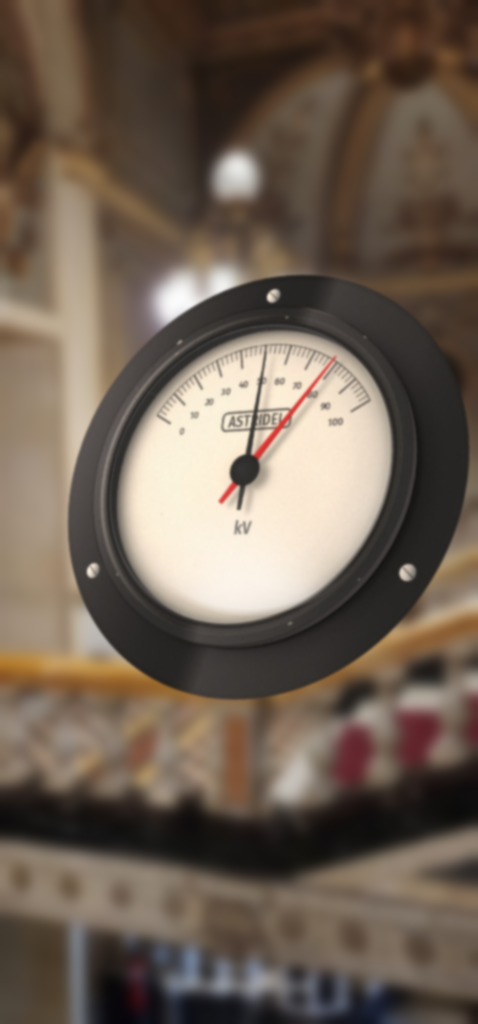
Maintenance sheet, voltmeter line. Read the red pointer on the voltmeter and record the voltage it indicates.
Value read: 80 kV
